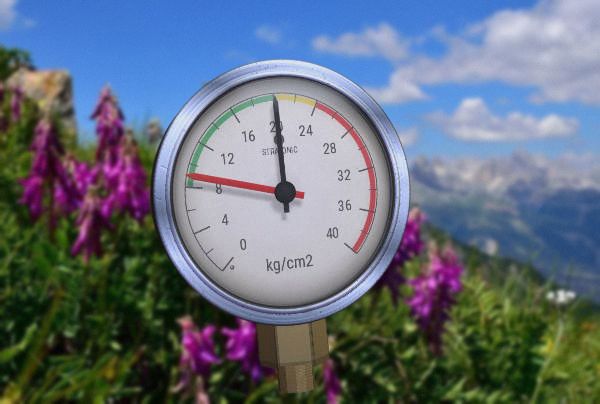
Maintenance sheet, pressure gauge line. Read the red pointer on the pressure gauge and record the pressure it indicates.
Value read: 9 kg/cm²
